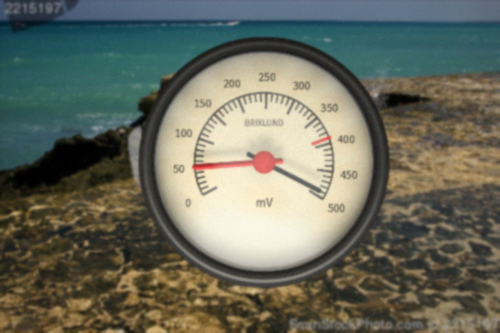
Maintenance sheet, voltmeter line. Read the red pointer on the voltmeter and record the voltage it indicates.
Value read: 50 mV
